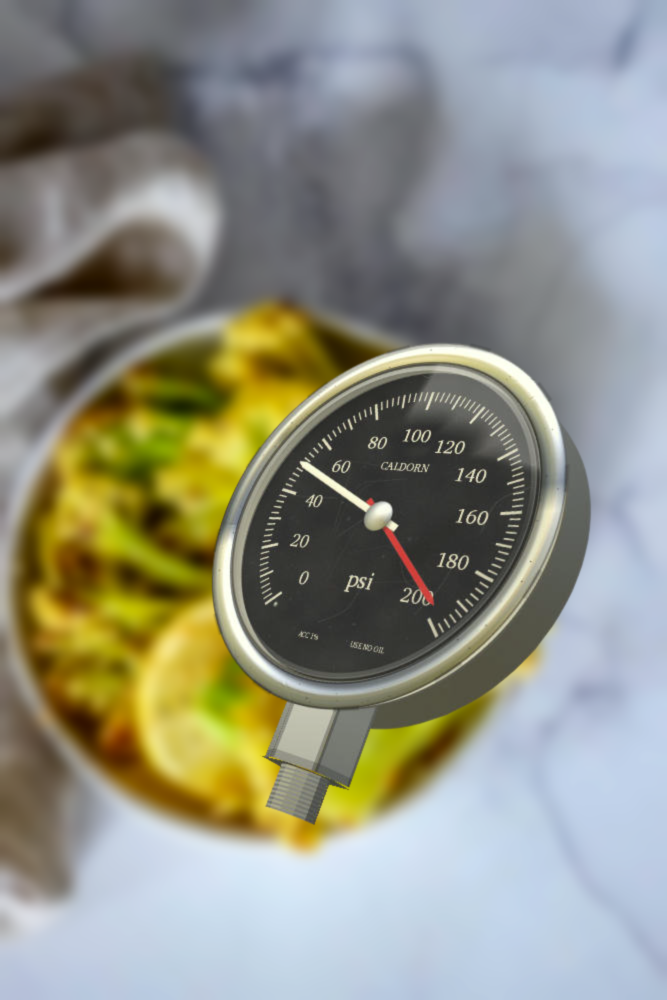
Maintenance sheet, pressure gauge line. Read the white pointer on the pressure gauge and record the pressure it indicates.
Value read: 50 psi
